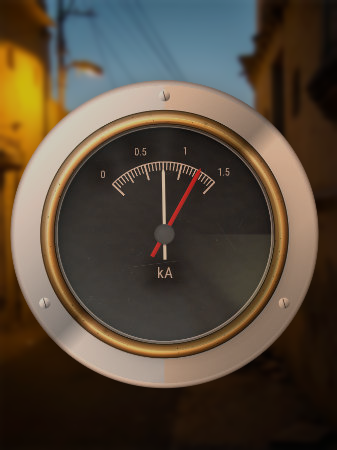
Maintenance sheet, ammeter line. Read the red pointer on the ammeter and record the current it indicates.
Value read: 1.25 kA
